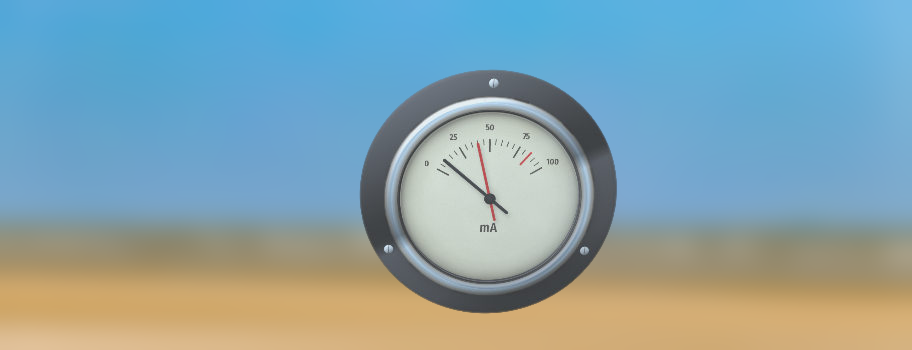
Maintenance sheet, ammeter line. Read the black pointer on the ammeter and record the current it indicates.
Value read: 10 mA
